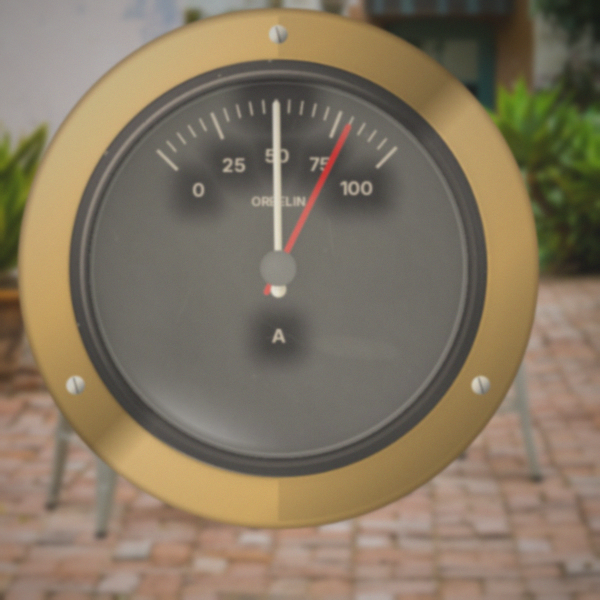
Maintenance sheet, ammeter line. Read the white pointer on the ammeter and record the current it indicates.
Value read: 50 A
